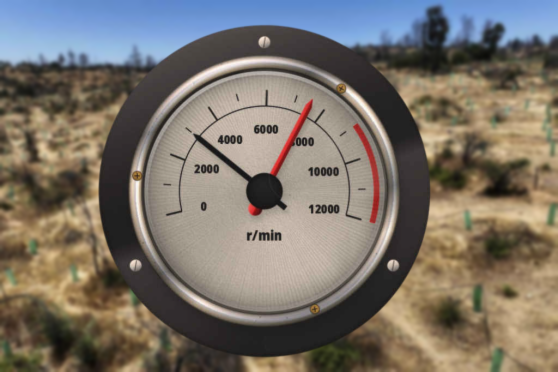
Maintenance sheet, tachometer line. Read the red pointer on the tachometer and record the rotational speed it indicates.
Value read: 7500 rpm
